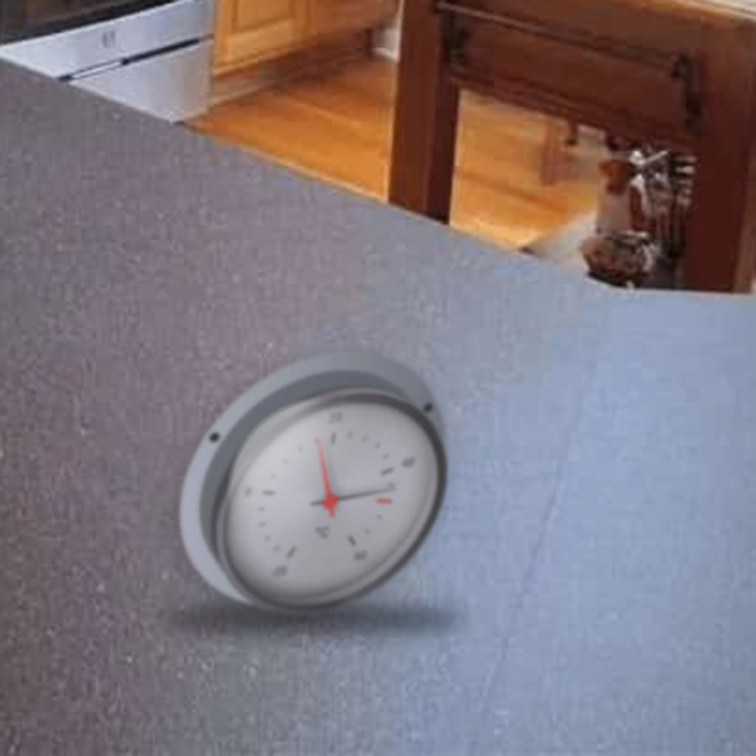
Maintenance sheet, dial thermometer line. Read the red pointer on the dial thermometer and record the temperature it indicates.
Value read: 16 °C
